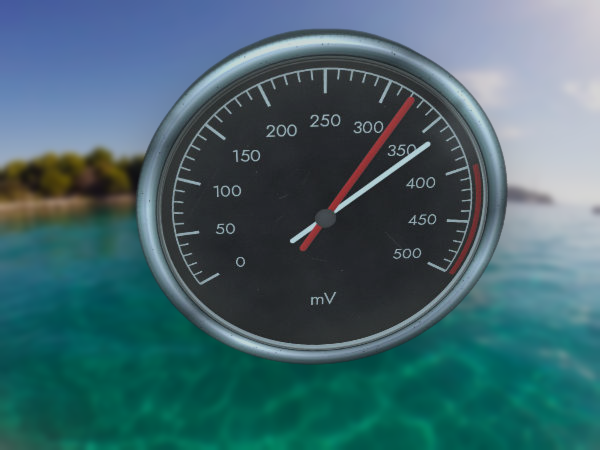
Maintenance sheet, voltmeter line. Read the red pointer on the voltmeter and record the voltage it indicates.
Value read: 320 mV
